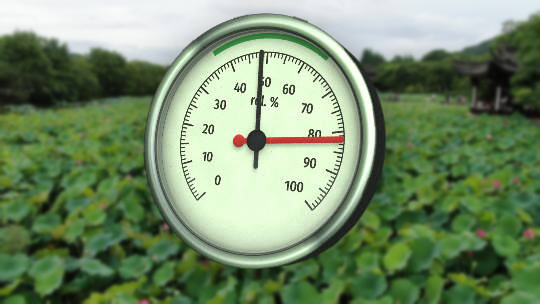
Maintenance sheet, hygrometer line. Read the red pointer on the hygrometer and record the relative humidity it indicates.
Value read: 82 %
